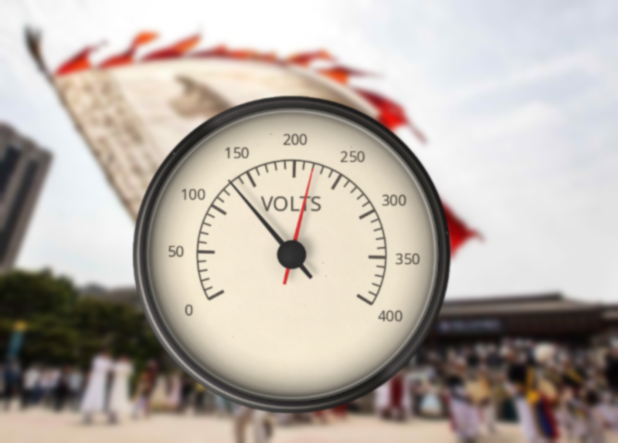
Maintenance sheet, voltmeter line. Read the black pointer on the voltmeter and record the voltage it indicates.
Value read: 130 V
